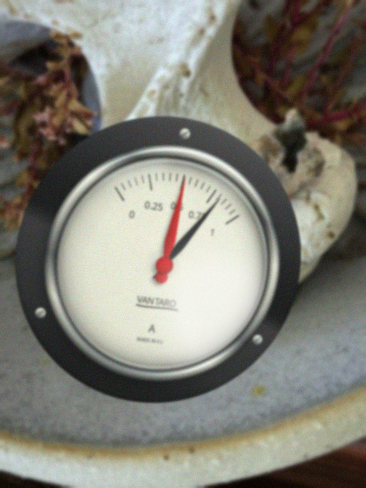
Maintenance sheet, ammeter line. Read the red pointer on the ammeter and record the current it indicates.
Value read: 0.5 A
